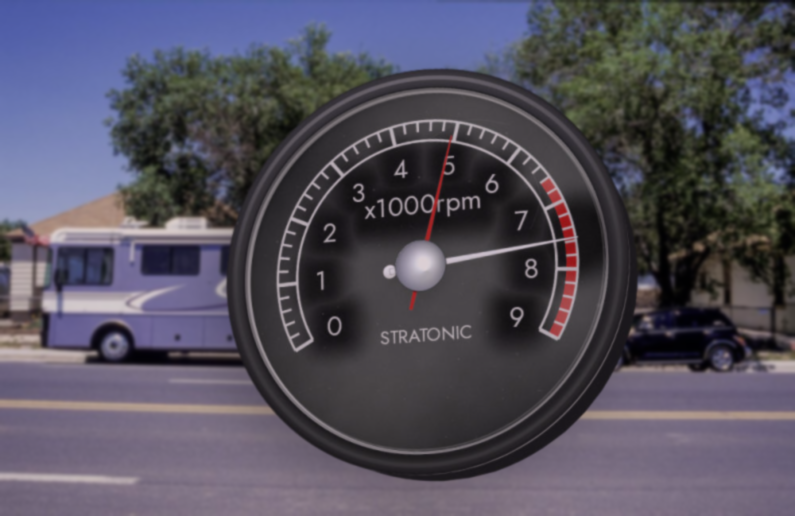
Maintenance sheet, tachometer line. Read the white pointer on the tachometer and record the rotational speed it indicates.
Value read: 7600 rpm
